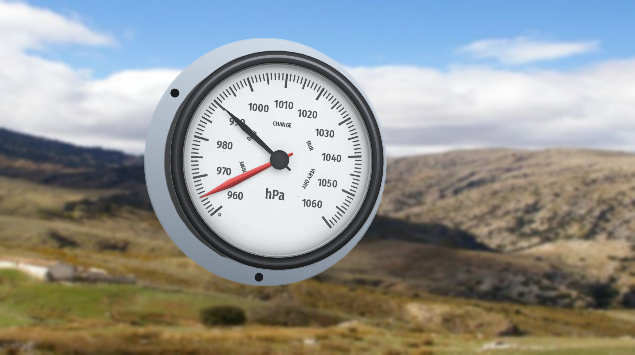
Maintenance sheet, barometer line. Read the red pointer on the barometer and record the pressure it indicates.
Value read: 965 hPa
